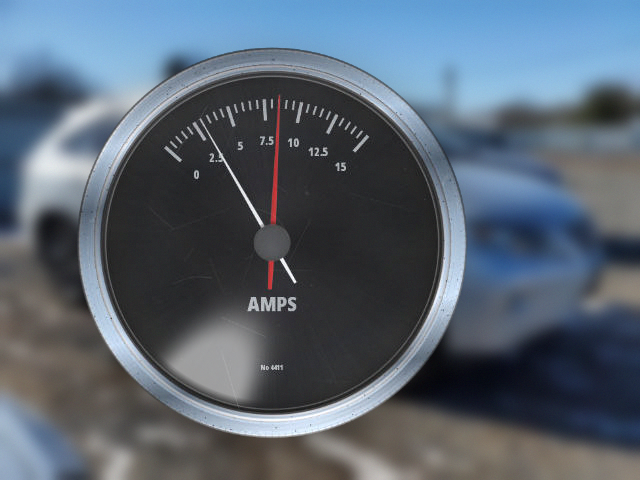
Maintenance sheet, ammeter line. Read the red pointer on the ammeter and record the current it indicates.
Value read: 8.5 A
